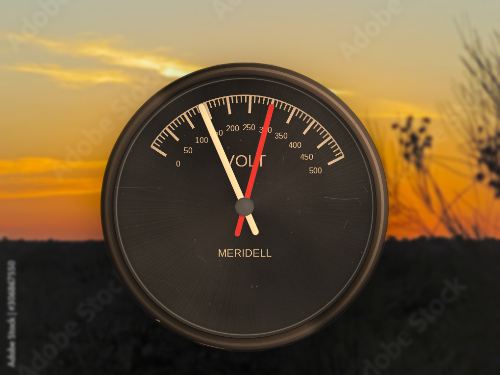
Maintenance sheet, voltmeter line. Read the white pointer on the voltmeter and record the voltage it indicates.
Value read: 140 V
